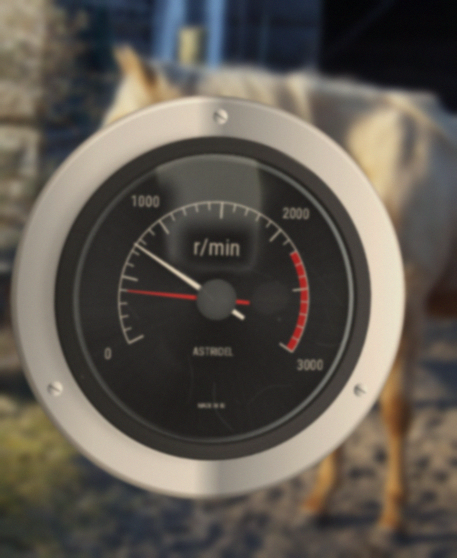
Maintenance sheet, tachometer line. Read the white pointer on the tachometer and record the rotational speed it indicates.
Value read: 750 rpm
